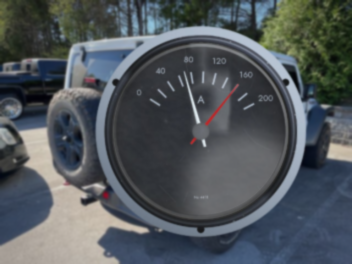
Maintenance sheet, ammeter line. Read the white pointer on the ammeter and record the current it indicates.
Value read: 70 A
